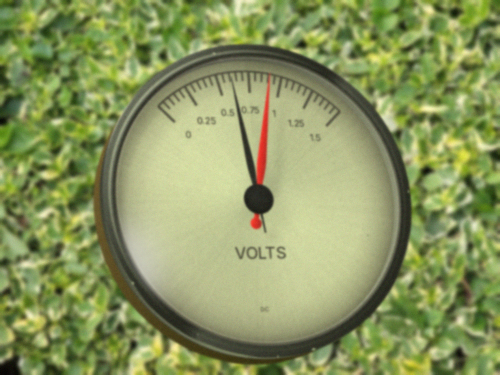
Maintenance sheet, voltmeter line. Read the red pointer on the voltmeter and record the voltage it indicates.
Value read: 0.9 V
